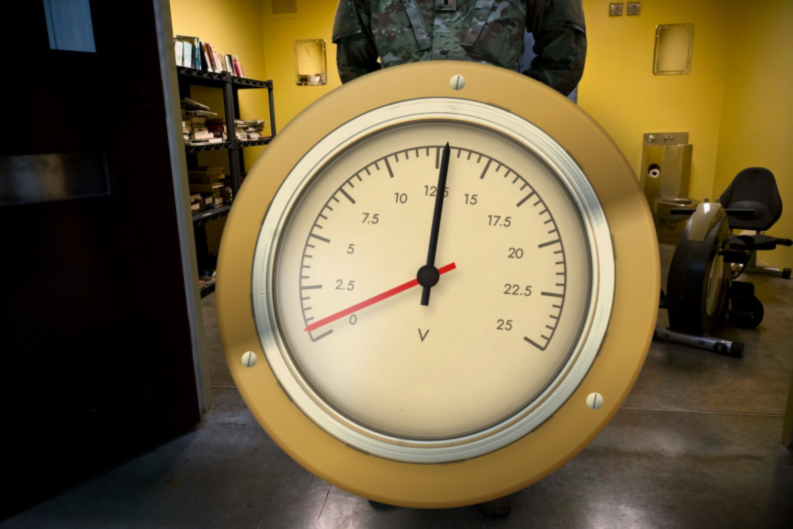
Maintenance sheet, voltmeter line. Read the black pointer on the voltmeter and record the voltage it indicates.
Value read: 13 V
